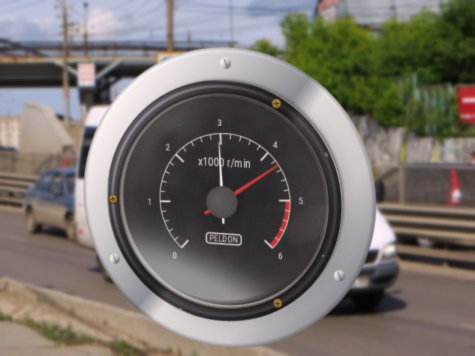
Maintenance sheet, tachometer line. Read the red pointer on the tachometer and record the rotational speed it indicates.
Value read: 4300 rpm
